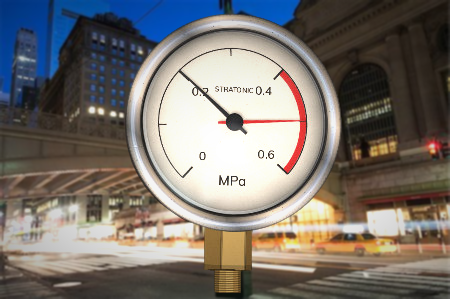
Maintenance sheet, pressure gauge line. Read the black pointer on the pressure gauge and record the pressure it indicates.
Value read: 0.2 MPa
